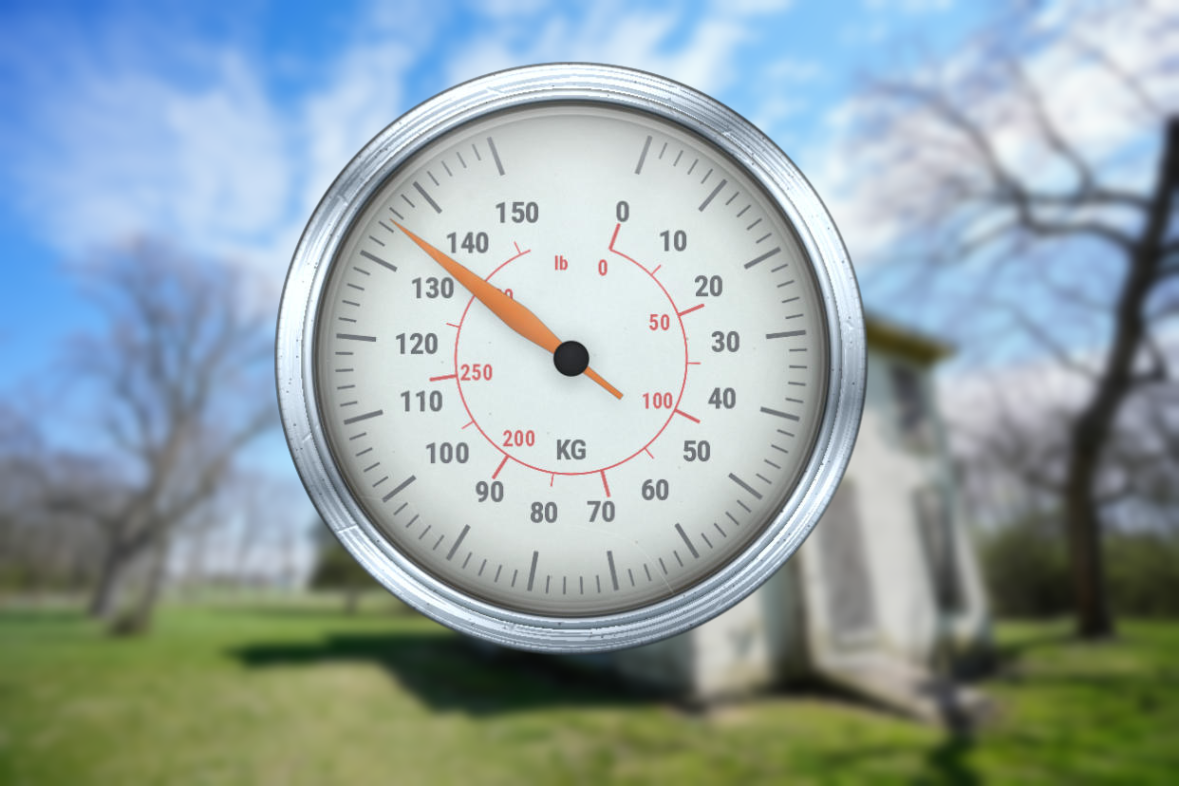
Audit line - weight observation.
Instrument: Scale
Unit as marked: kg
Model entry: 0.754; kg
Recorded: 135; kg
